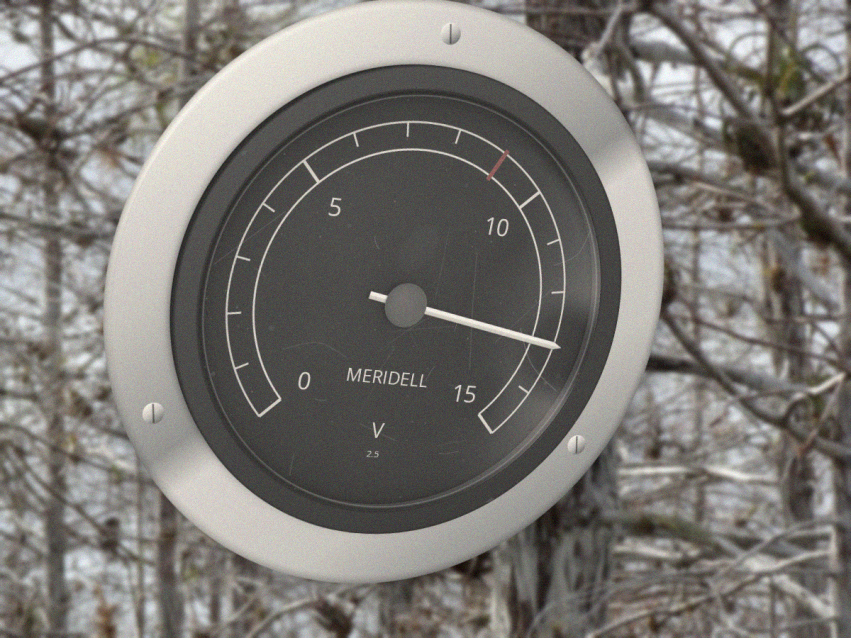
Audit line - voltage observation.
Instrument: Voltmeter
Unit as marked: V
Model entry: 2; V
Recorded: 13; V
